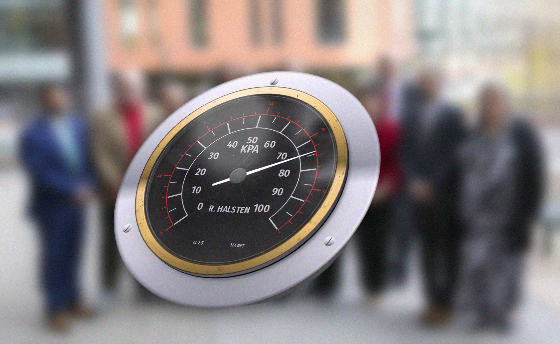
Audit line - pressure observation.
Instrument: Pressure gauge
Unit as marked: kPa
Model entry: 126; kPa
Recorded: 75; kPa
